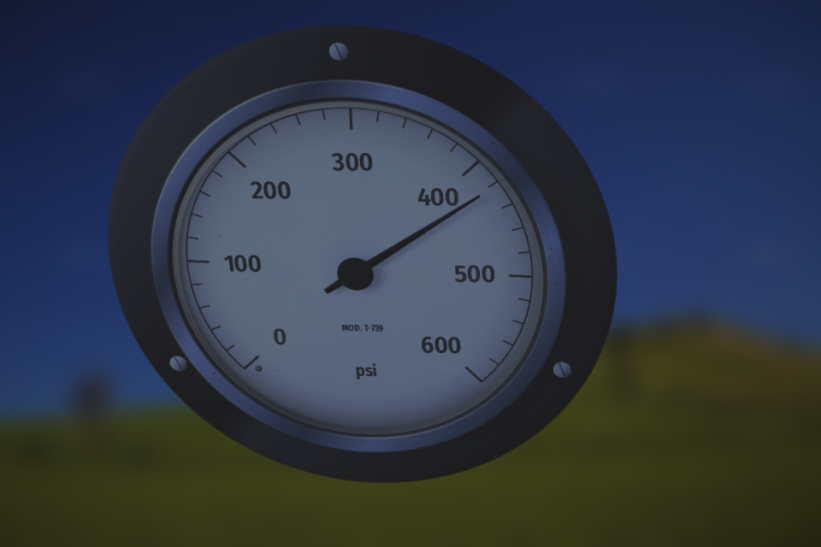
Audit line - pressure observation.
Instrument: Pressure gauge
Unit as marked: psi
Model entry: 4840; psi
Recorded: 420; psi
